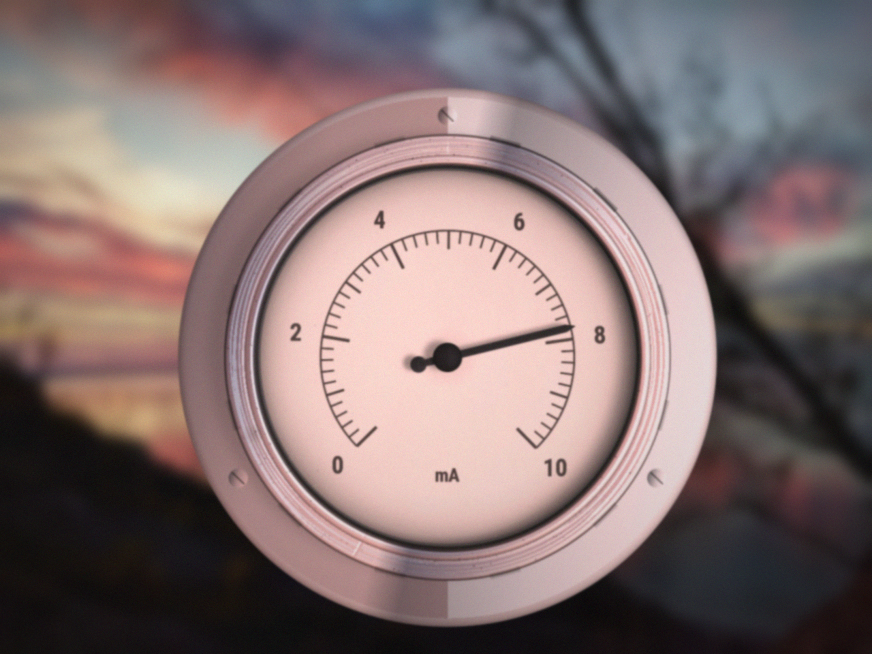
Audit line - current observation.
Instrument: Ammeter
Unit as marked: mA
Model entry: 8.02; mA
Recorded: 7.8; mA
